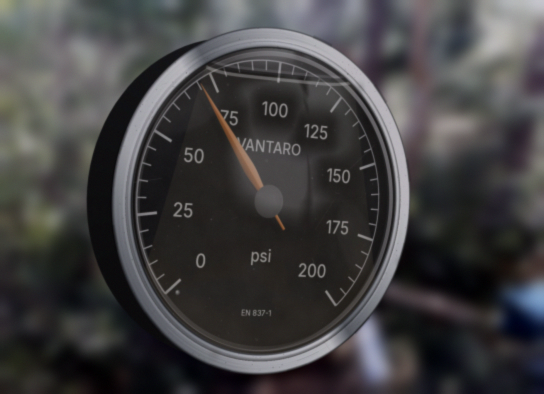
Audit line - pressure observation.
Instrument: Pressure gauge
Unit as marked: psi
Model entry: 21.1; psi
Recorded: 70; psi
